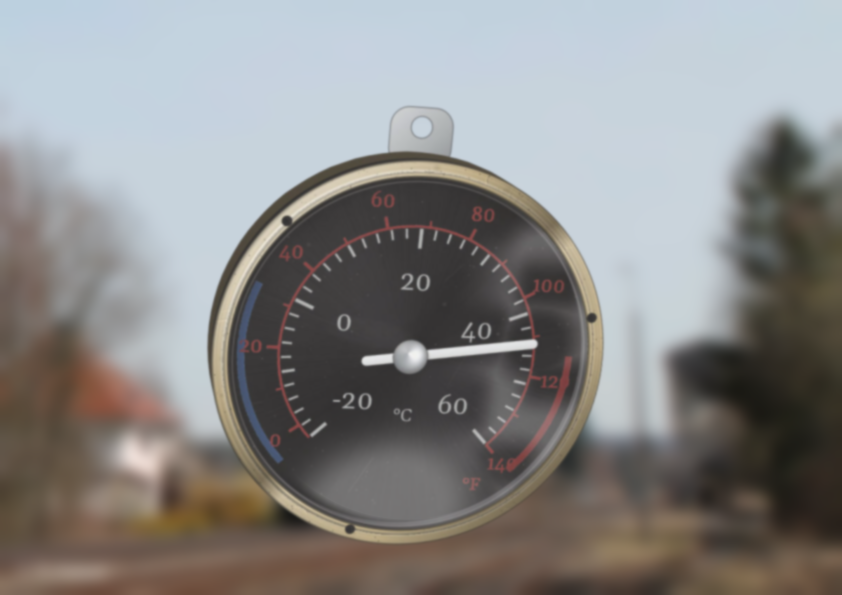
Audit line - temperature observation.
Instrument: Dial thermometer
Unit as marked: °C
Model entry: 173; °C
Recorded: 44; °C
